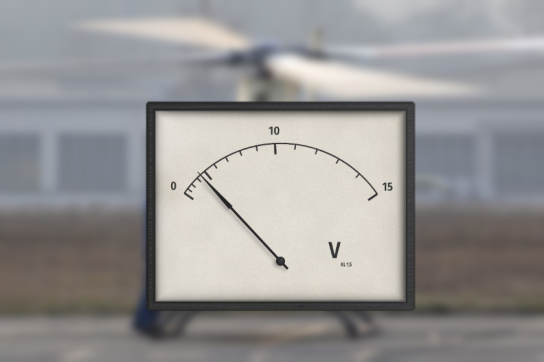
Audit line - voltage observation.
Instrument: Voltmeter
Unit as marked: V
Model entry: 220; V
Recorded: 4.5; V
